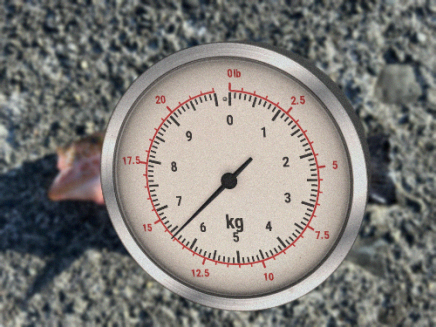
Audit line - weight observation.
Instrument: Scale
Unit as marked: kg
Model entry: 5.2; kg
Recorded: 6.4; kg
